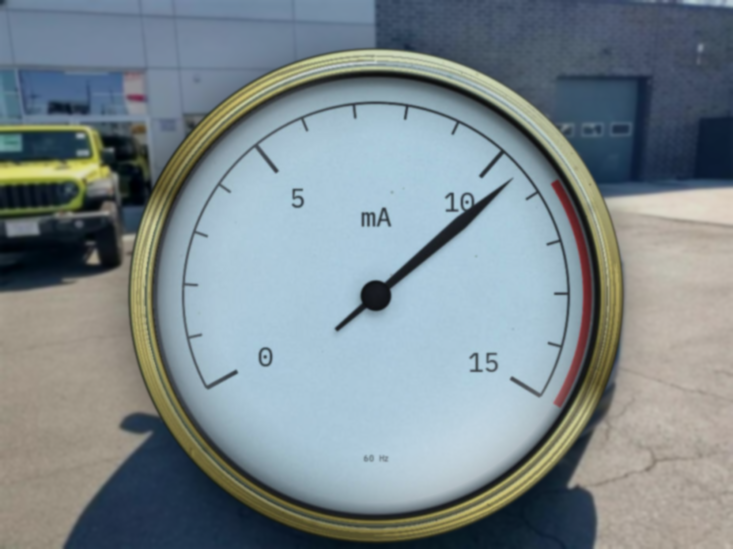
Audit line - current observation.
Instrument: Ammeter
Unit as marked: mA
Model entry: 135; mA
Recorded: 10.5; mA
